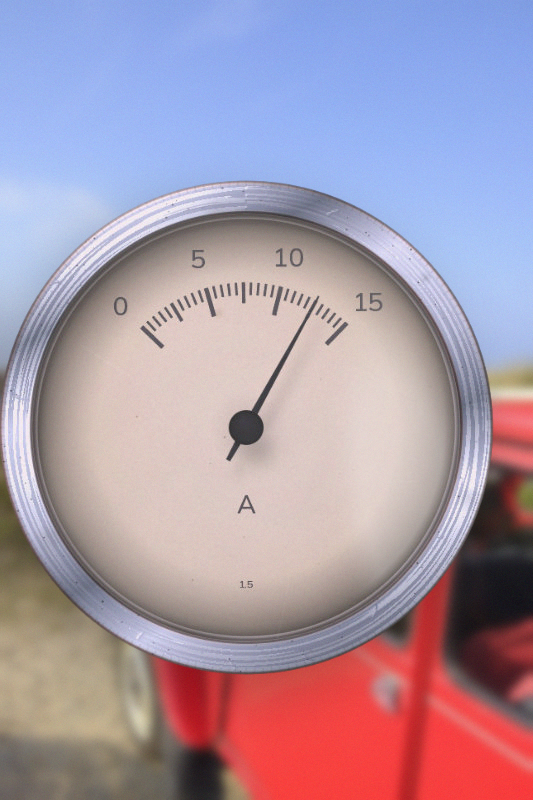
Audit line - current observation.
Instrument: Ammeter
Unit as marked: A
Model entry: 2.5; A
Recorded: 12.5; A
